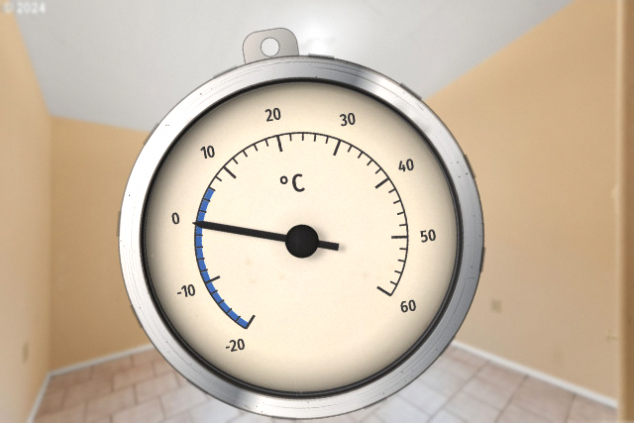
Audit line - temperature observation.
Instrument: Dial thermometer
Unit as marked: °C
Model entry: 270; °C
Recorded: 0; °C
